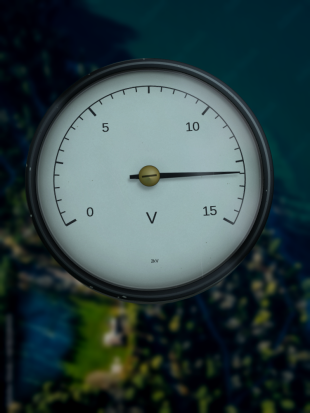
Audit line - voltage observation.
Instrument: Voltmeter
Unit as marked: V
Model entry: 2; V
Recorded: 13; V
